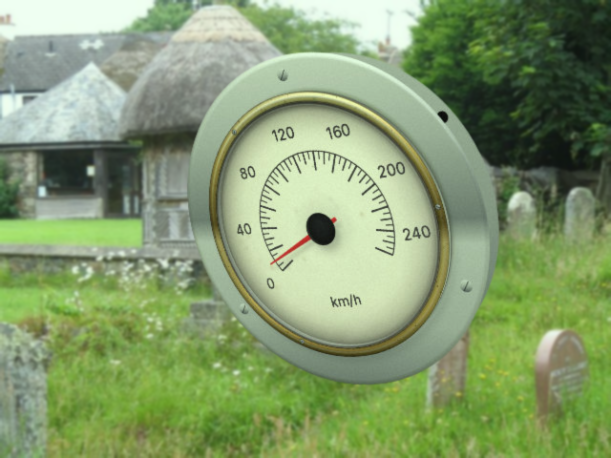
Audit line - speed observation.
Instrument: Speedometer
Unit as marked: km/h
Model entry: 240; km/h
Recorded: 10; km/h
